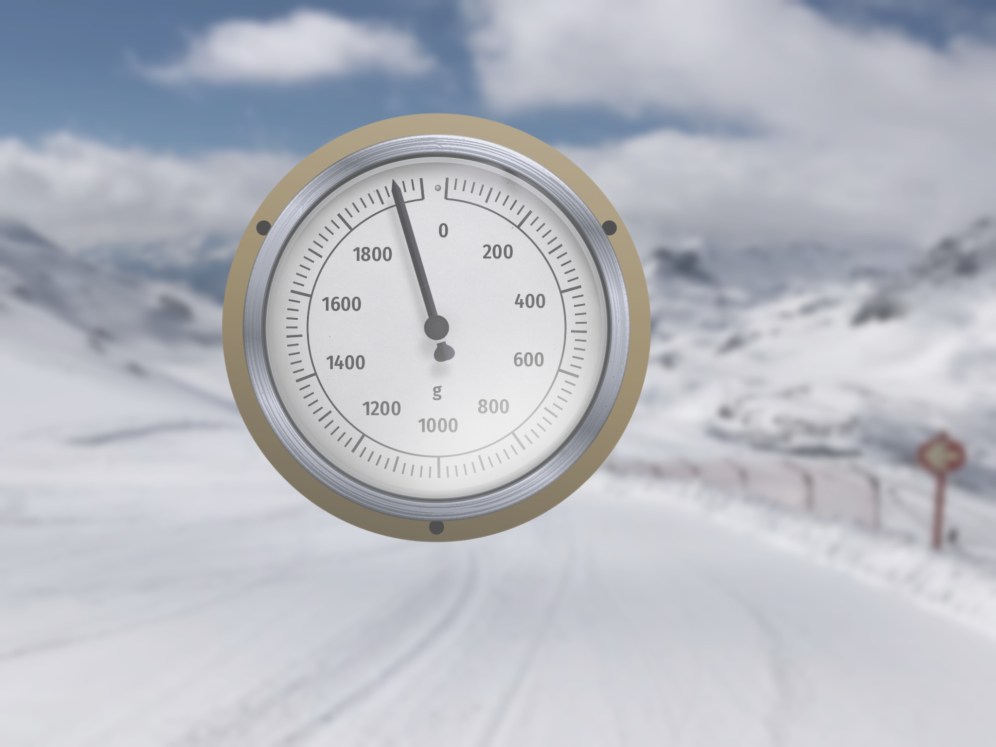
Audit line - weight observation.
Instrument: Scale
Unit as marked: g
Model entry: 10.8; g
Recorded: 1940; g
